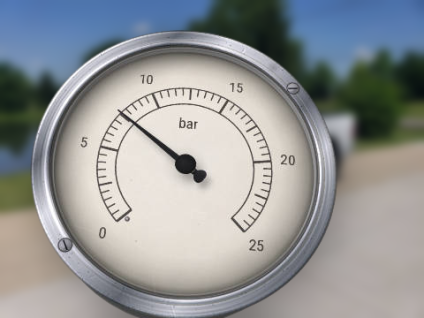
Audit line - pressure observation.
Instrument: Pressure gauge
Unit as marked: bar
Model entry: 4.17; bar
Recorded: 7.5; bar
